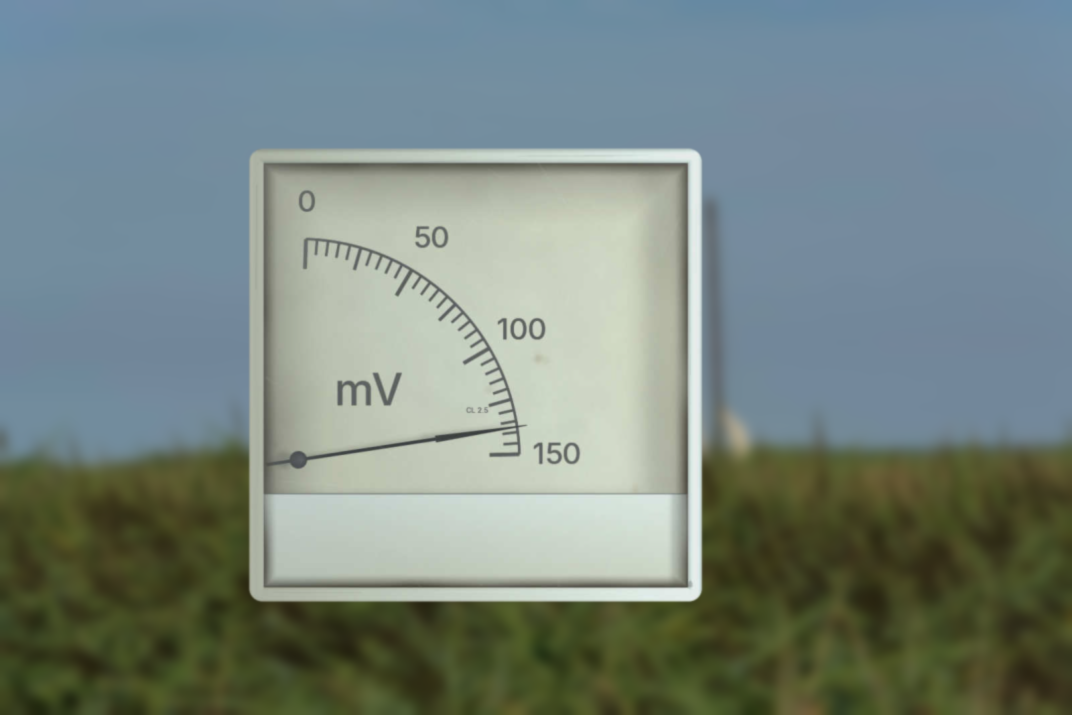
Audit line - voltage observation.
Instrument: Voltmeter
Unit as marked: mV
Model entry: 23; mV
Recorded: 137.5; mV
